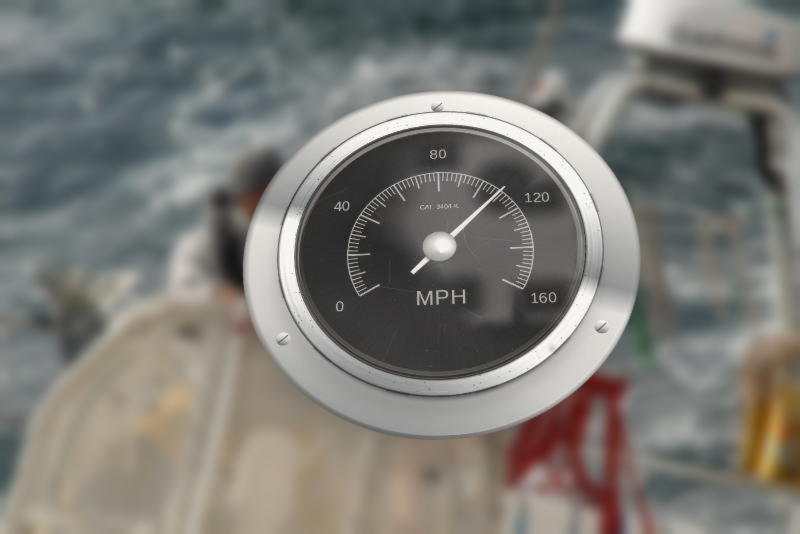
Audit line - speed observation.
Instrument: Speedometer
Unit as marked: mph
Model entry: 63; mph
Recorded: 110; mph
